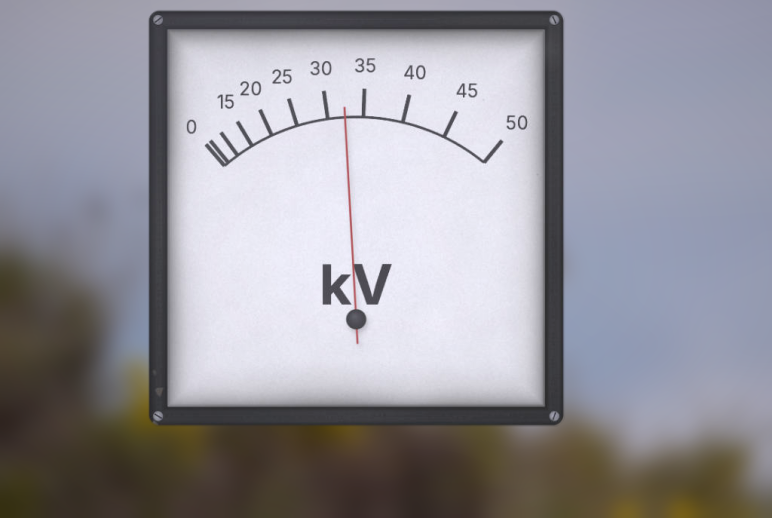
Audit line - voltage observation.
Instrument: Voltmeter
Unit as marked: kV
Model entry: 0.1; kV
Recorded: 32.5; kV
